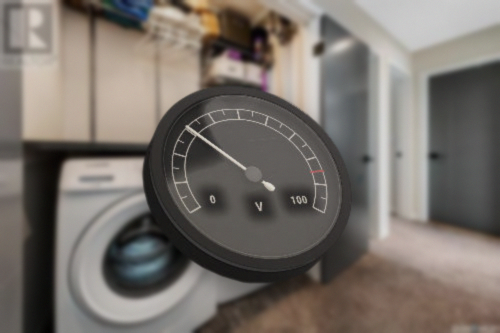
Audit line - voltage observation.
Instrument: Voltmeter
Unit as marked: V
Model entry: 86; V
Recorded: 30; V
